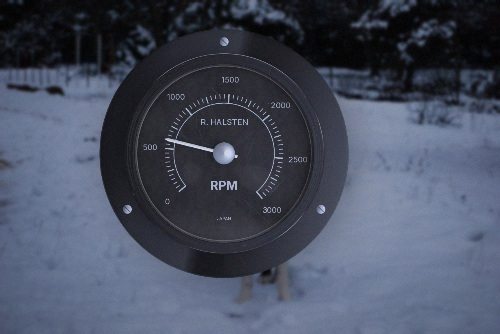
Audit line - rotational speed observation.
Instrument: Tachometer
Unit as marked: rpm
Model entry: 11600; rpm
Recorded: 600; rpm
